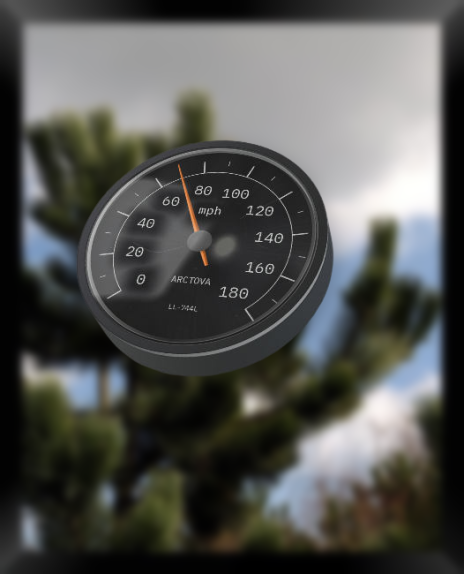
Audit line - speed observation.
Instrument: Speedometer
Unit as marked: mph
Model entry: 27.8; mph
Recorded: 70; mph
